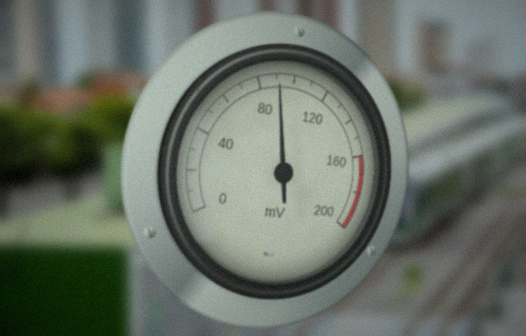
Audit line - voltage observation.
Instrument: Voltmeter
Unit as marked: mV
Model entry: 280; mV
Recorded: 90; mV
